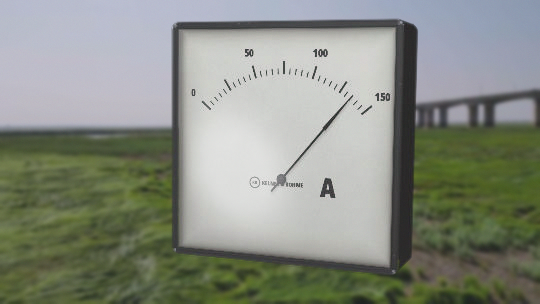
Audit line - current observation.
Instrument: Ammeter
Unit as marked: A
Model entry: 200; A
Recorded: 135; A
